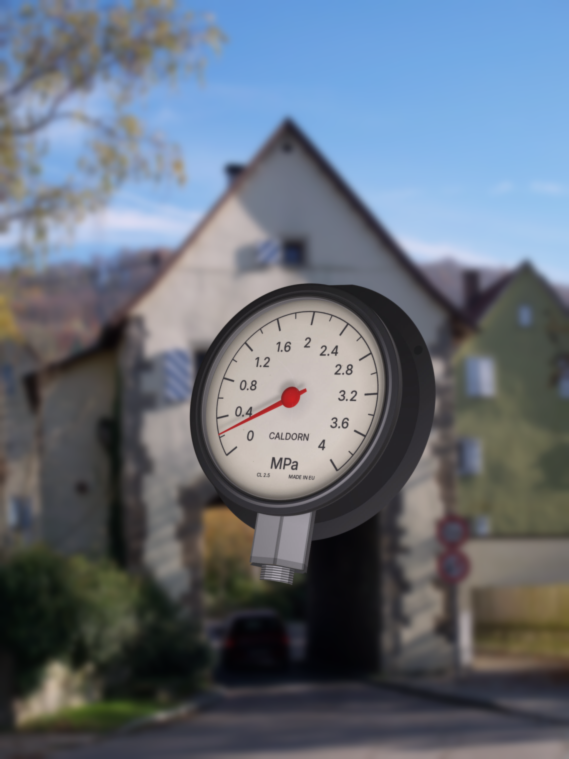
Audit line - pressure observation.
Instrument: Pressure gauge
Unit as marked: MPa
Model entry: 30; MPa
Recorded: 0.2; MPa
